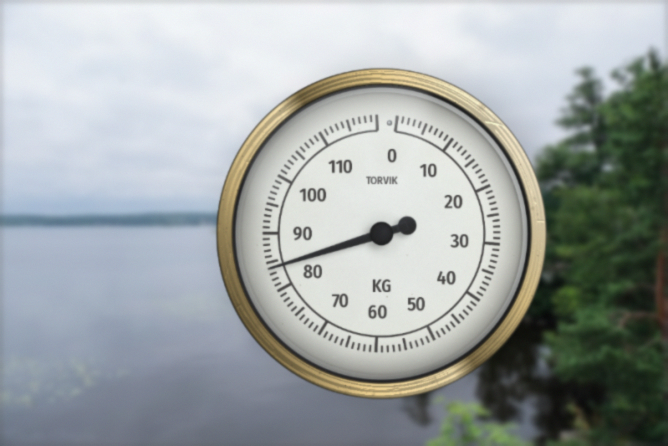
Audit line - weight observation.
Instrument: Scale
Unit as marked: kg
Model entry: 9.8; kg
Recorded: 84; kg
